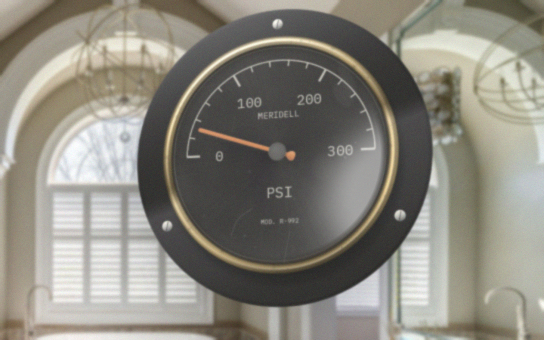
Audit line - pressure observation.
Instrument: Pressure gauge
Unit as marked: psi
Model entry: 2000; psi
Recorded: 30; psi
